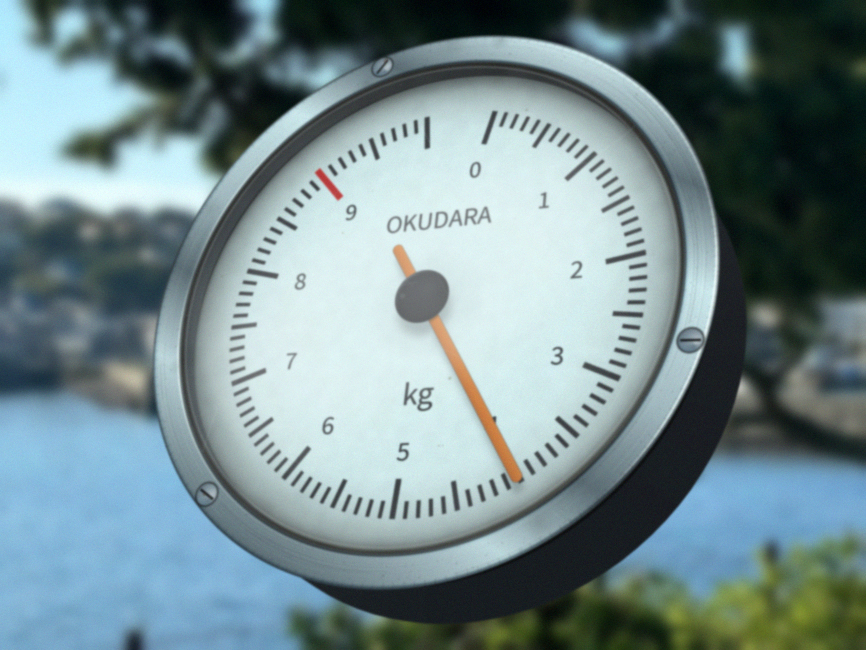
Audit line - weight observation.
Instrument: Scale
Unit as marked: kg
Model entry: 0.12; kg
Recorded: 4; kg
